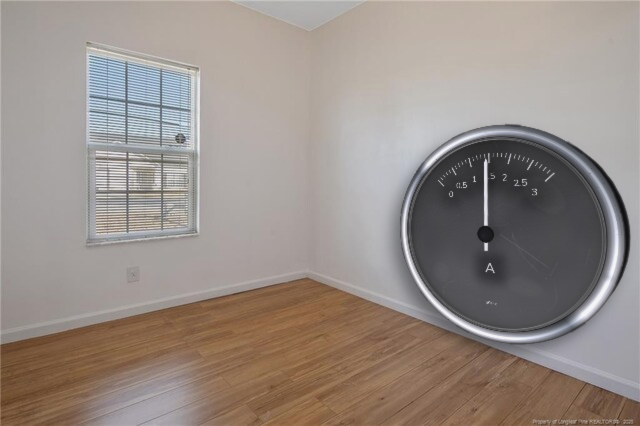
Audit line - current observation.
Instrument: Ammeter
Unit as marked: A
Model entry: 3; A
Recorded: 1.5; A
